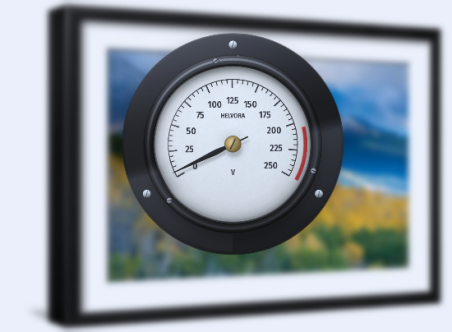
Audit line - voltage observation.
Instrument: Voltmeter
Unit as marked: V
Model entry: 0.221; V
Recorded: 5; V
